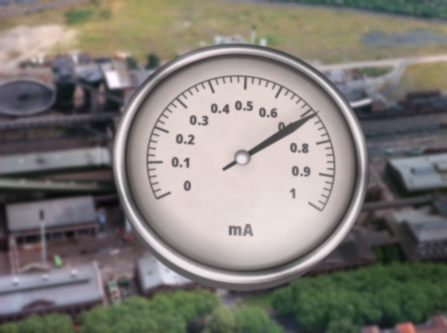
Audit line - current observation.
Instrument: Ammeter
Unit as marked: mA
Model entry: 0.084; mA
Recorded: 0.72; mA
